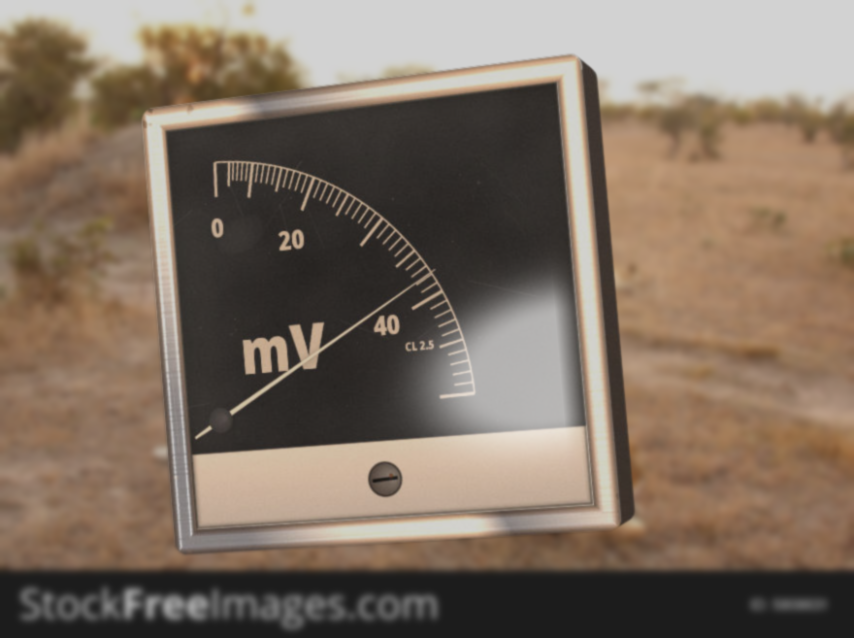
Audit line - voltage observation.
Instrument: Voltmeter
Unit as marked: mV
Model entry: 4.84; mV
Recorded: 38; mV
